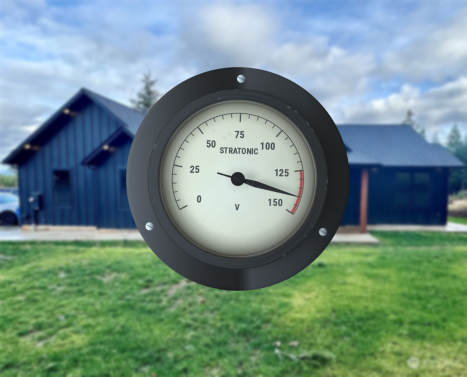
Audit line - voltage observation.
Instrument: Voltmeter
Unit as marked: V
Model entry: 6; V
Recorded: 140; V
